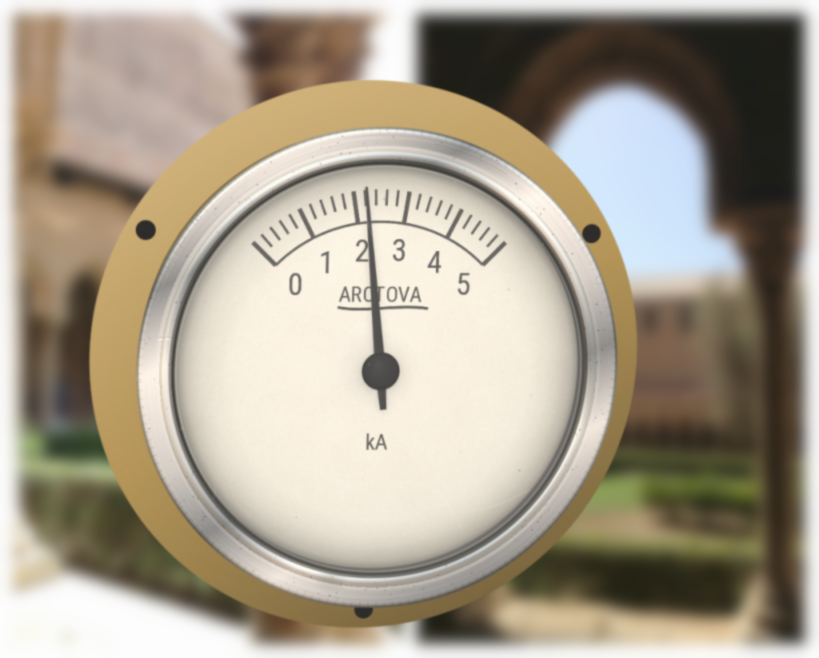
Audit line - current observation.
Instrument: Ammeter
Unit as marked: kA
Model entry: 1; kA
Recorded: 2.2; kA
